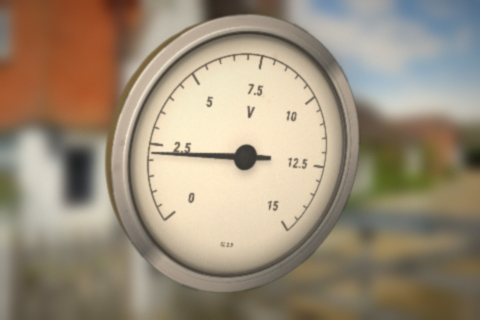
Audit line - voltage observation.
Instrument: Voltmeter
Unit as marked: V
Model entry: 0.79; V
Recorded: 2.25; V
